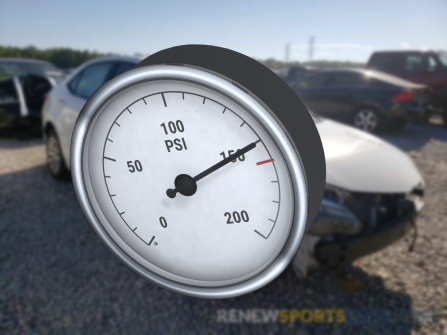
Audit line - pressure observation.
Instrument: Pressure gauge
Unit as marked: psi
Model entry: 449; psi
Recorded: 150; psi
